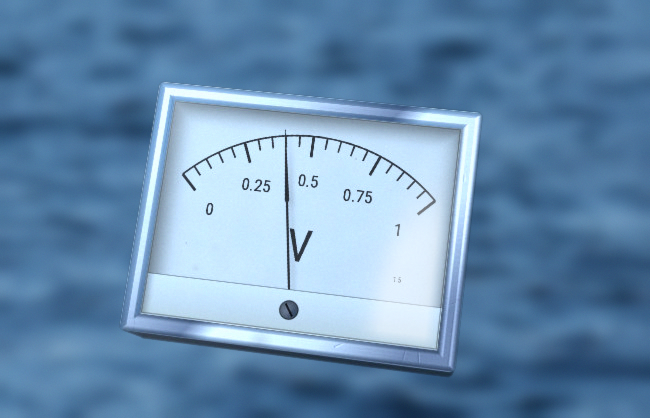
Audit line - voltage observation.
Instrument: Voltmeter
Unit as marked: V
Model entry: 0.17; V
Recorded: 0.4; V
